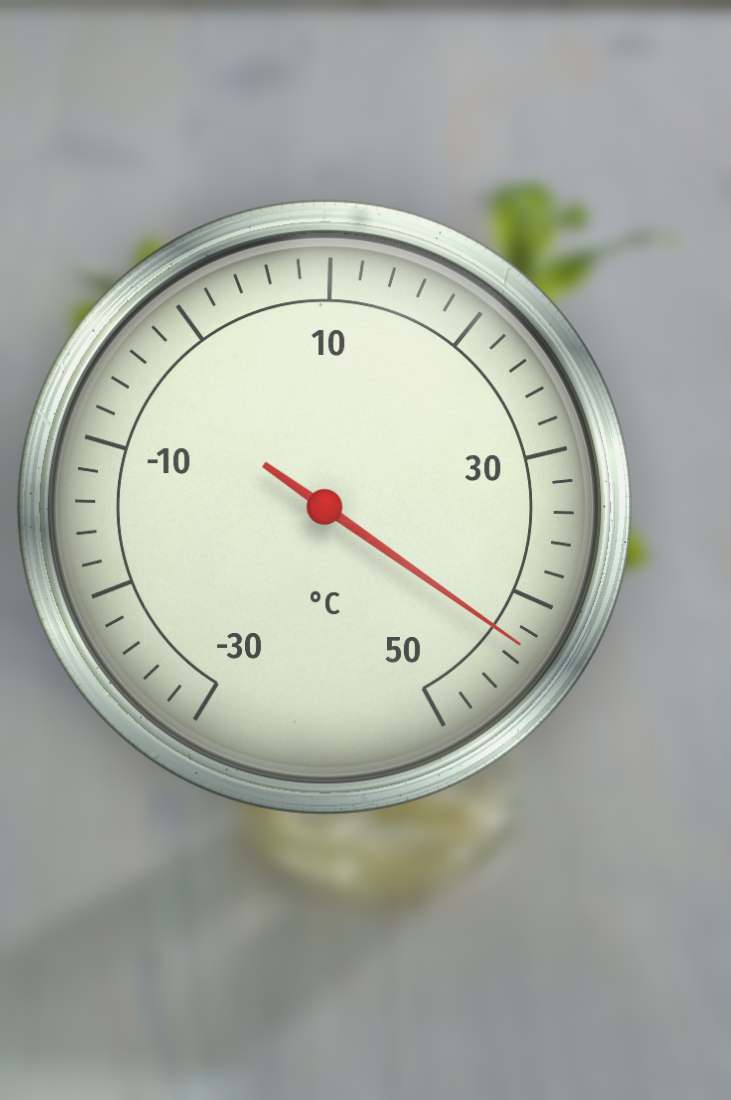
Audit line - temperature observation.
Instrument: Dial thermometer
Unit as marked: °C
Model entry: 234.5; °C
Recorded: 43; °C
